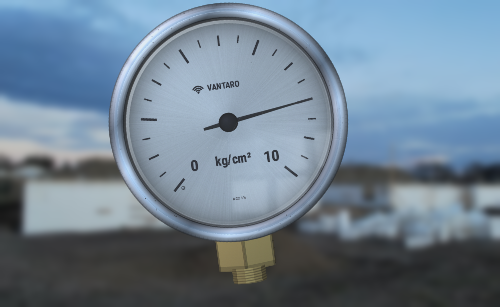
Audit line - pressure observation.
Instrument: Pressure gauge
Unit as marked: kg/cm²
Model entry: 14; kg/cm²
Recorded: 8; kg/cm²
